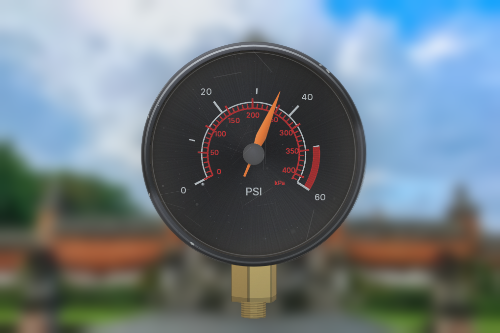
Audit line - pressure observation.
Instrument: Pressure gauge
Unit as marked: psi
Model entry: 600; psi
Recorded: 35; psi
